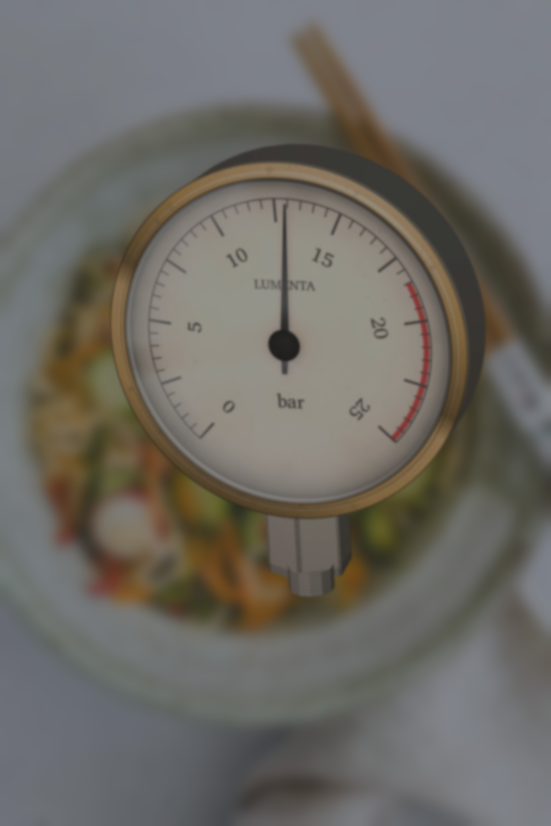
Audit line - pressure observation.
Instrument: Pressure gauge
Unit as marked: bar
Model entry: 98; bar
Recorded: 13; bar
